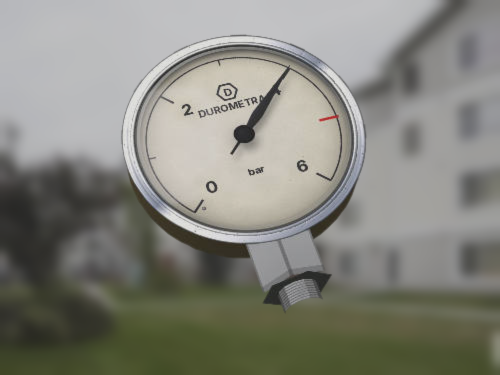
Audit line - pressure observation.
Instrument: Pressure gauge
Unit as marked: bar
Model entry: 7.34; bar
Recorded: 4; bar
